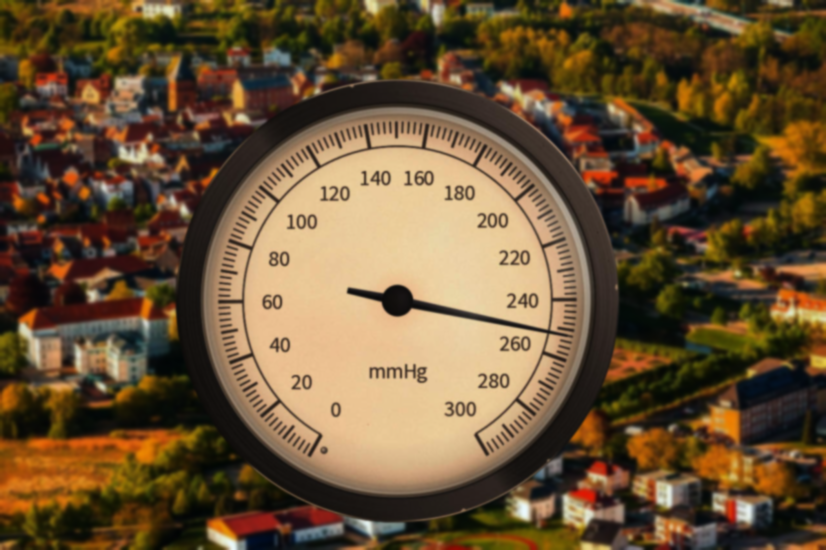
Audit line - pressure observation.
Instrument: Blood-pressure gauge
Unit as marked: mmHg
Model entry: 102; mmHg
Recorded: 252; mmHg
